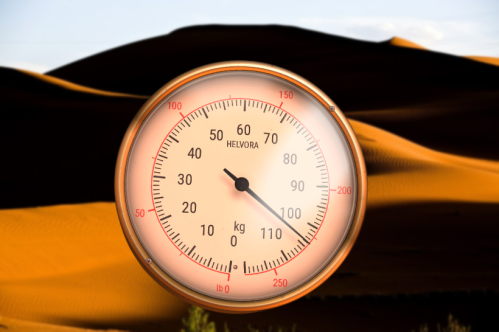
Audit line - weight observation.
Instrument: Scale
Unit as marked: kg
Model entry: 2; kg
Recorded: 104; kg
